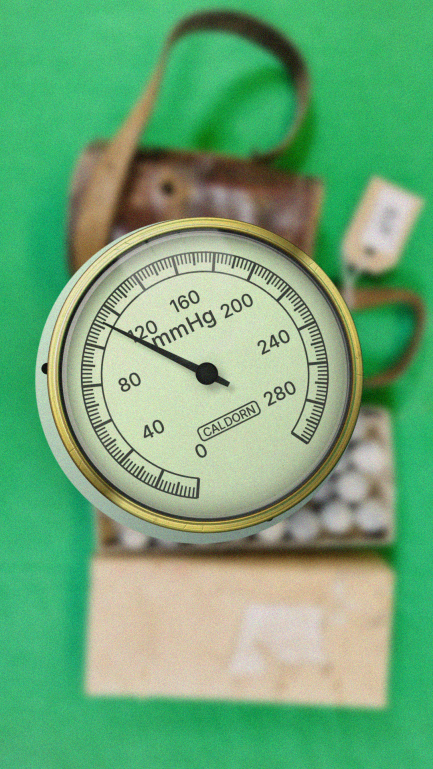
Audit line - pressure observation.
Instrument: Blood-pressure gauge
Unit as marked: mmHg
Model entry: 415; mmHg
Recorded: 112; mmHg
